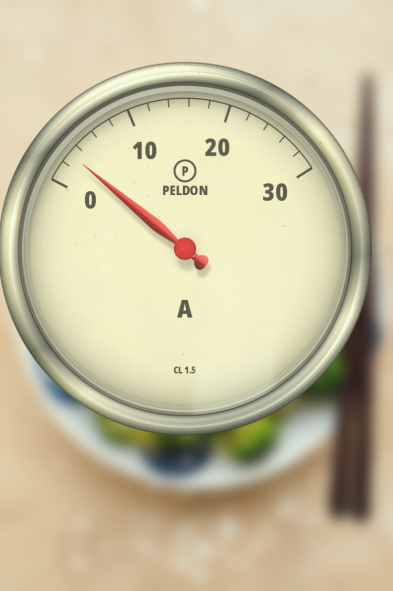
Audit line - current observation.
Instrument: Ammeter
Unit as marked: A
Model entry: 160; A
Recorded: 3; A
